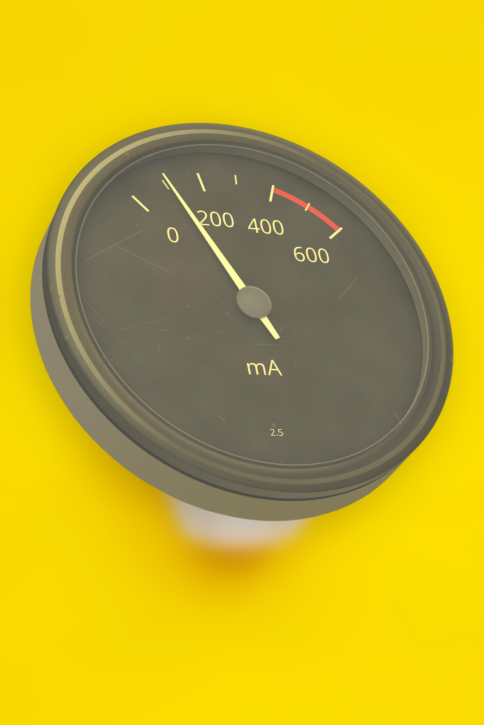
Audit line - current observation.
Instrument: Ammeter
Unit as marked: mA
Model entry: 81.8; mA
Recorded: 100; mA
